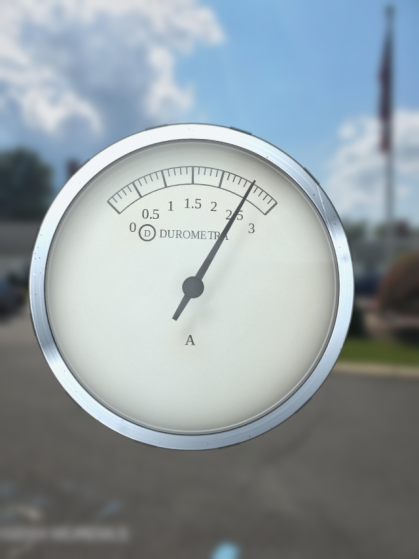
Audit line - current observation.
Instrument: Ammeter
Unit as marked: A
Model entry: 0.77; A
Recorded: 2.5; A
